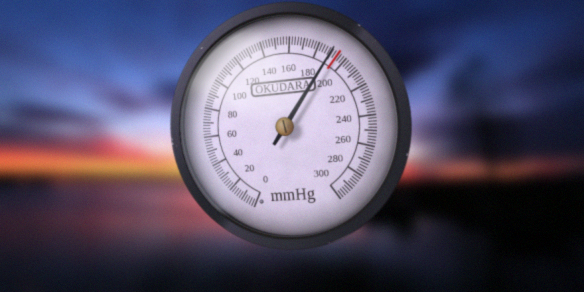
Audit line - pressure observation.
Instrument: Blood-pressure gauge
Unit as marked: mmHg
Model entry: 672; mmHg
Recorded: 190; mmHg
